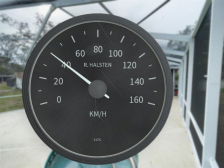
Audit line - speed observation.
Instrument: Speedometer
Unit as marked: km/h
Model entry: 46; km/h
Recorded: 40; km/h
